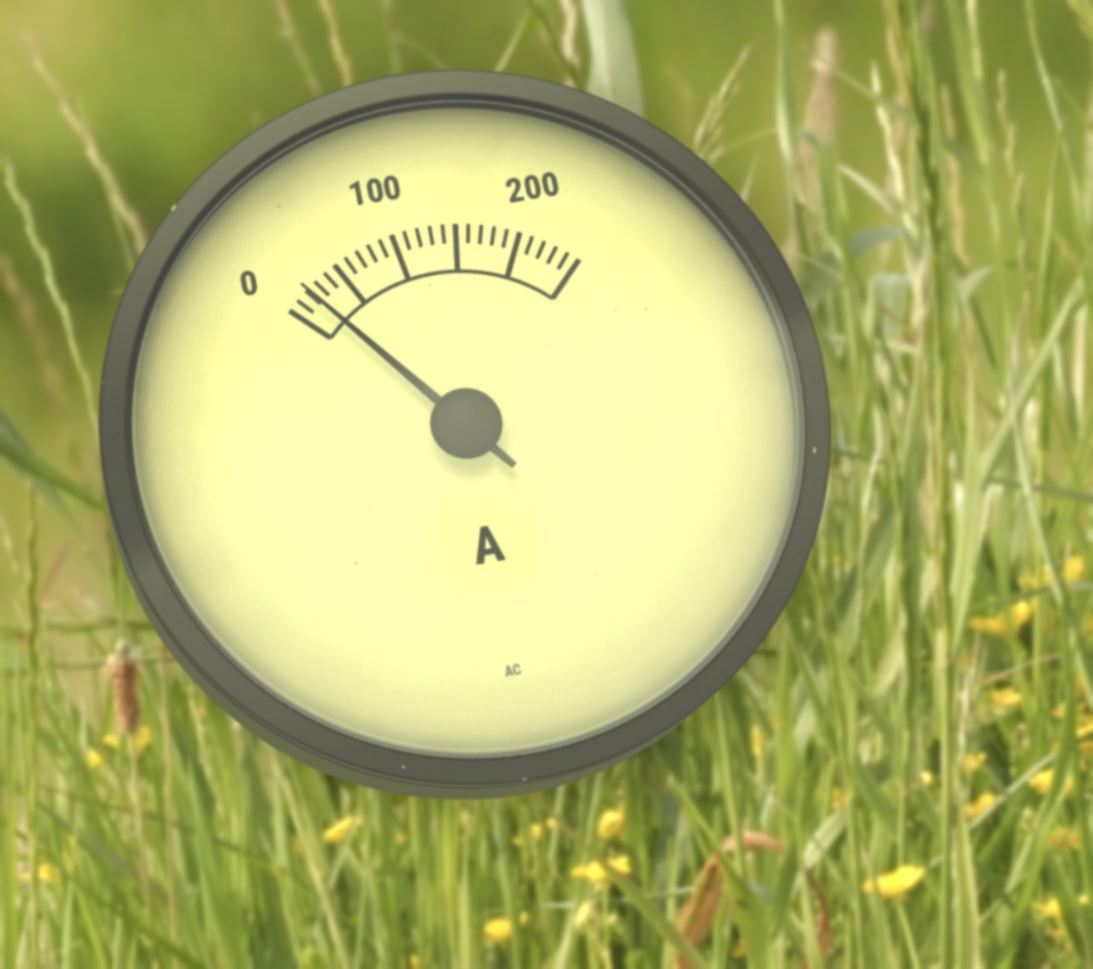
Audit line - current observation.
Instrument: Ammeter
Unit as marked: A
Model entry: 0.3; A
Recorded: 20; A
